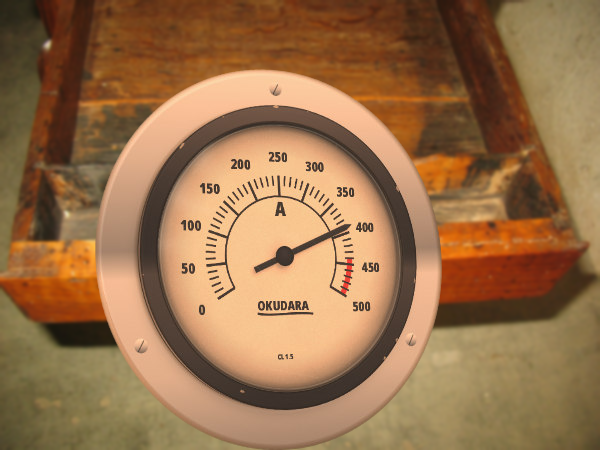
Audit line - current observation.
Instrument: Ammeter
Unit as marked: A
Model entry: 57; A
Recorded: 390; A
